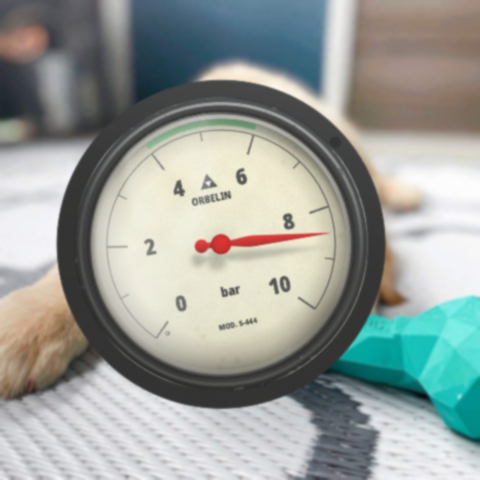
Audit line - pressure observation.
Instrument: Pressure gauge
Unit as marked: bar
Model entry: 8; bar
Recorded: 8.5; bar
